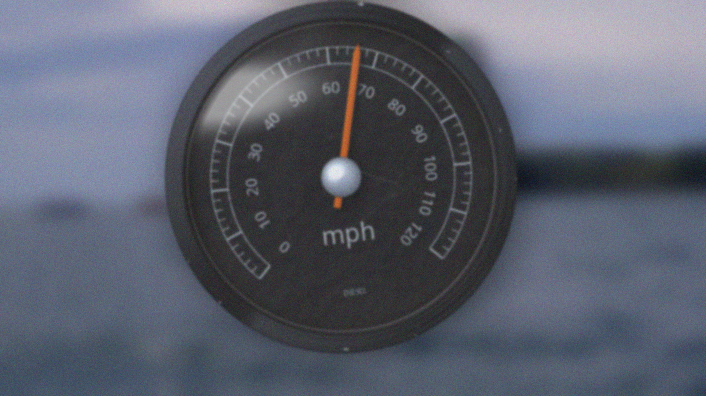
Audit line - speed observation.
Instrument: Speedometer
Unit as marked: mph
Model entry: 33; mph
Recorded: 66; mph
